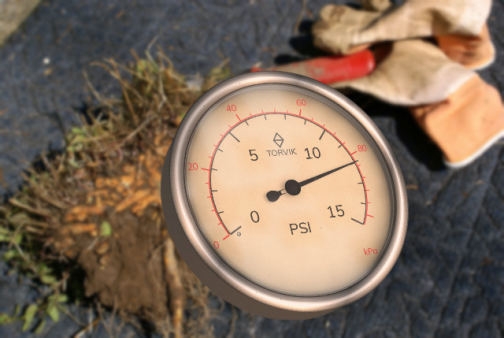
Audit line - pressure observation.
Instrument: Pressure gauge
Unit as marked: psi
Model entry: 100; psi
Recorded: 12; psi
